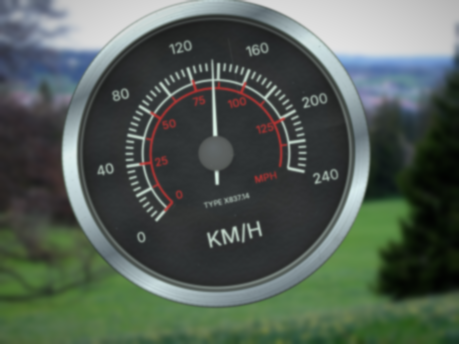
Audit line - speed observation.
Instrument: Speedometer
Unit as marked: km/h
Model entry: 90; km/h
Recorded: 136; km/h
